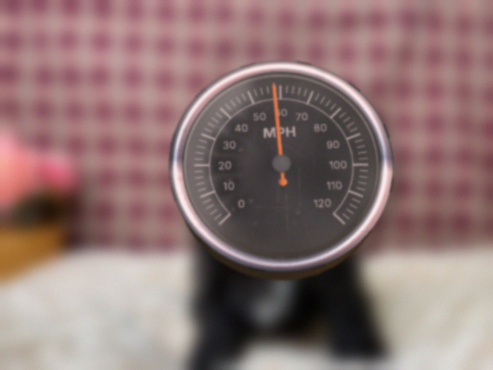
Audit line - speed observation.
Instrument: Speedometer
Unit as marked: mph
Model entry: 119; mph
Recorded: 58; mph
